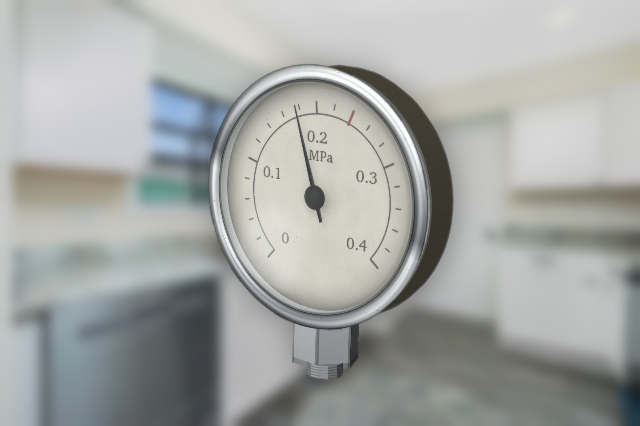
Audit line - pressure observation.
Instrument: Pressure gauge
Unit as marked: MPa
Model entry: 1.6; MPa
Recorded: 0.18; MPa
